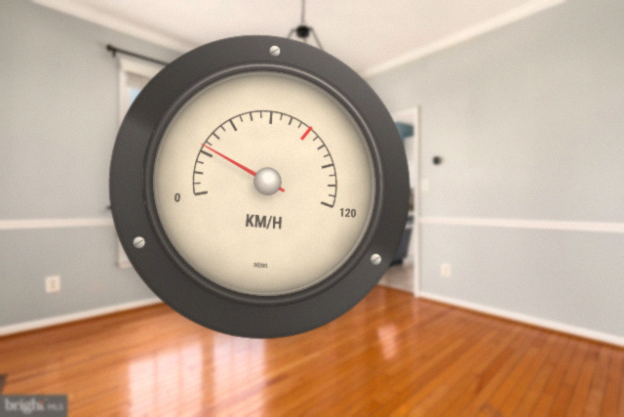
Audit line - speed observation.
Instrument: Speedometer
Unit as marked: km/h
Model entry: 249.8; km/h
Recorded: 22.5; km/h
